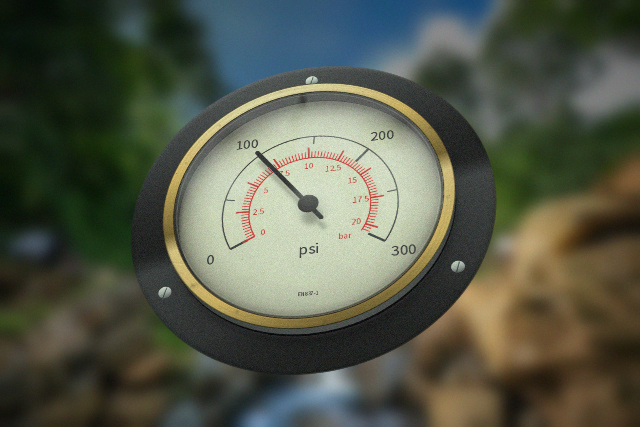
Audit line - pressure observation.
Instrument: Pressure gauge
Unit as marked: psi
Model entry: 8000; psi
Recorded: 100; psi
